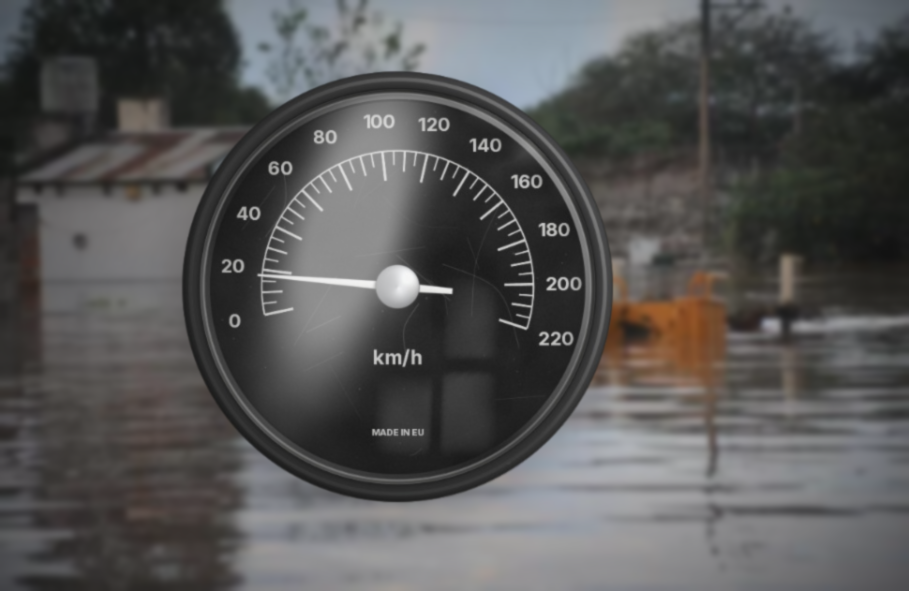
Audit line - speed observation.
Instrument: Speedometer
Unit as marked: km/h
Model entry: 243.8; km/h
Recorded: 17.5; km/h
